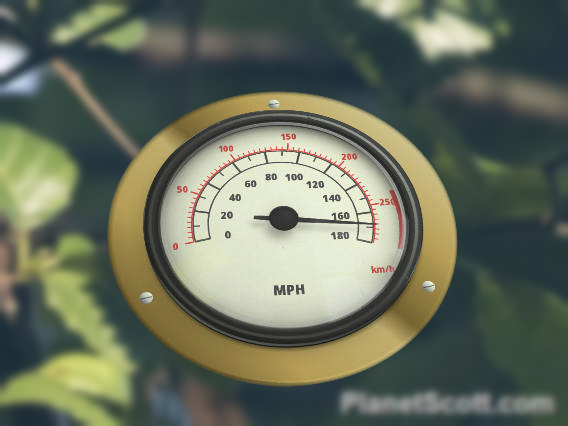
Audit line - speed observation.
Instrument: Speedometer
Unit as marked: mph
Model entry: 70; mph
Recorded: 170; mph
